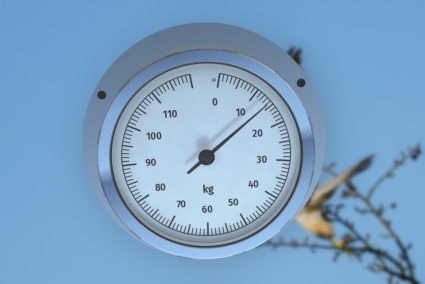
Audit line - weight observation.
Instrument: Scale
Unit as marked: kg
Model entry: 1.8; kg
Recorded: 14; kg
